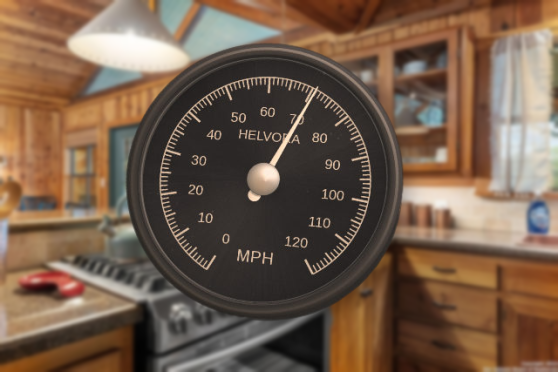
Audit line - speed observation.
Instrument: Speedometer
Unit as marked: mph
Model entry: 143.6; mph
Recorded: 71; mph
